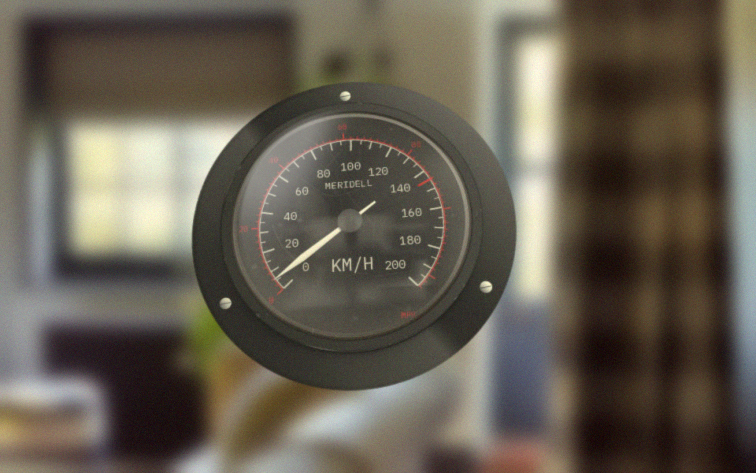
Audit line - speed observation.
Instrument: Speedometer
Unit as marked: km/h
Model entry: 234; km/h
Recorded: 5; km/h
